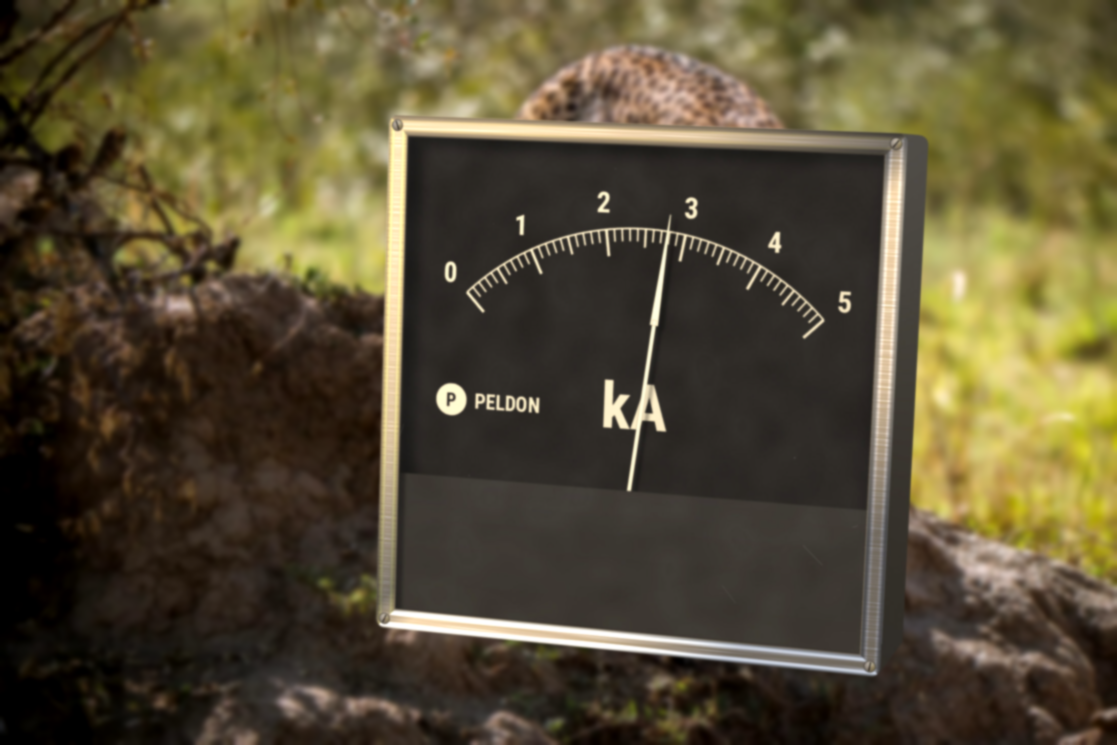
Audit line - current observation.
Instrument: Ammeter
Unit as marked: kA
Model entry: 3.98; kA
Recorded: 2.8; kA
